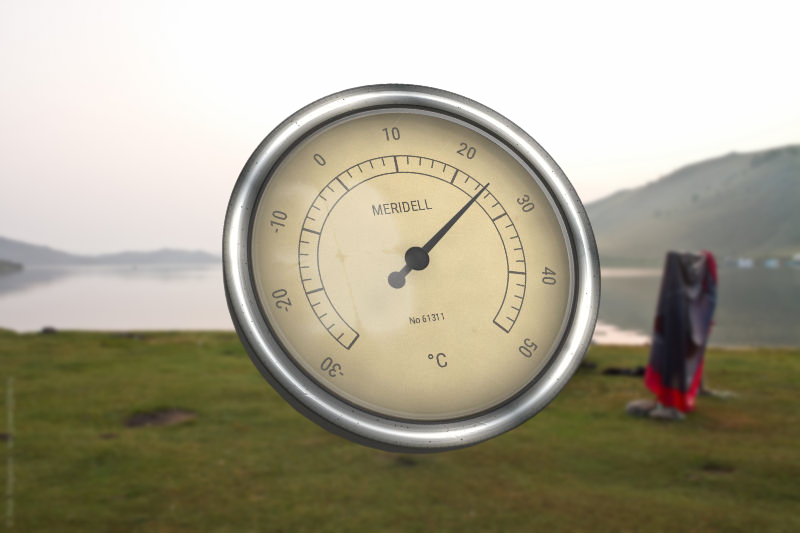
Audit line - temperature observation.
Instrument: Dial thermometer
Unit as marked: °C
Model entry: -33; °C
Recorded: 25; °C
